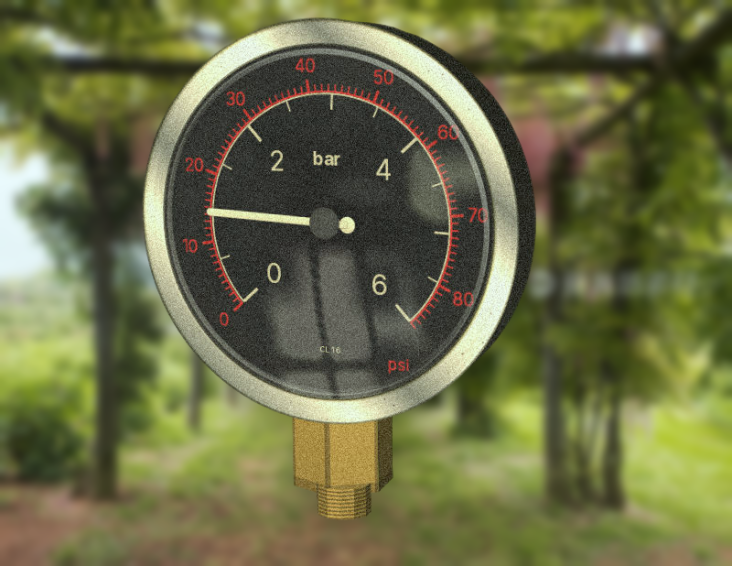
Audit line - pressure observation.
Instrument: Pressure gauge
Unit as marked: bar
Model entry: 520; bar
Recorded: 1; bar
